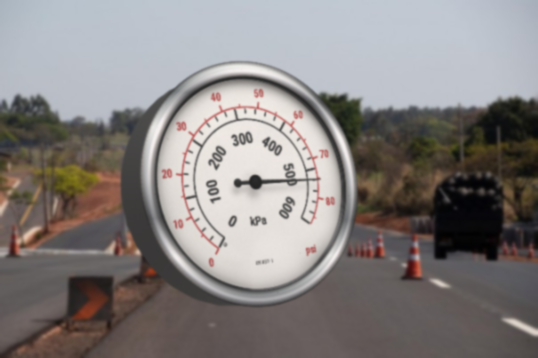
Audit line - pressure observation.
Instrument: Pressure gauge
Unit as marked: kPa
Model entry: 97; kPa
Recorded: 520; kPa
